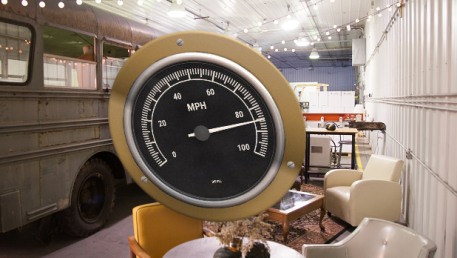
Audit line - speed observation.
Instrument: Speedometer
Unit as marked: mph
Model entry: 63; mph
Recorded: 85; mph
